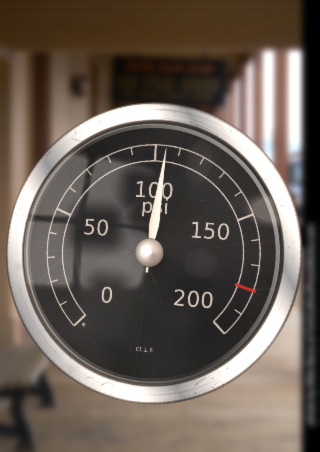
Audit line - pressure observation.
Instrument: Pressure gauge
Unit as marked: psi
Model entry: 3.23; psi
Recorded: 105; psi
